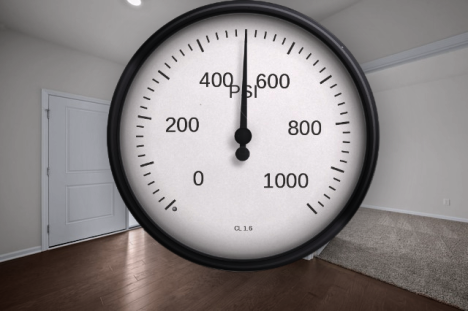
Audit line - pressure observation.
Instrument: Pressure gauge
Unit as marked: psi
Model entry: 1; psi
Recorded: 500; psi
